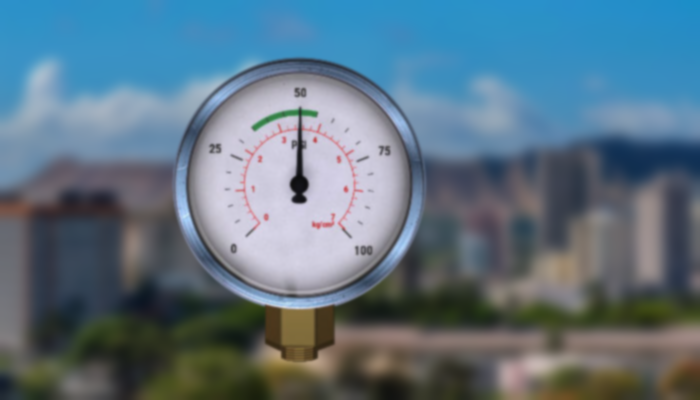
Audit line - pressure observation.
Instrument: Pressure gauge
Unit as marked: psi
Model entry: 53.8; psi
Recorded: 50; psi
